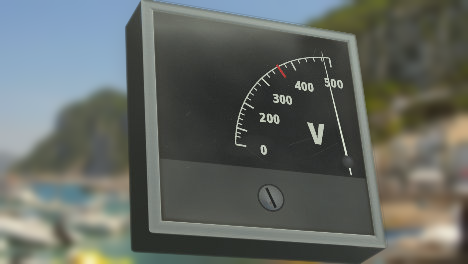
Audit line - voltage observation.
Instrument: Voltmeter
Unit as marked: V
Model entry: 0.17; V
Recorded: 480; V
